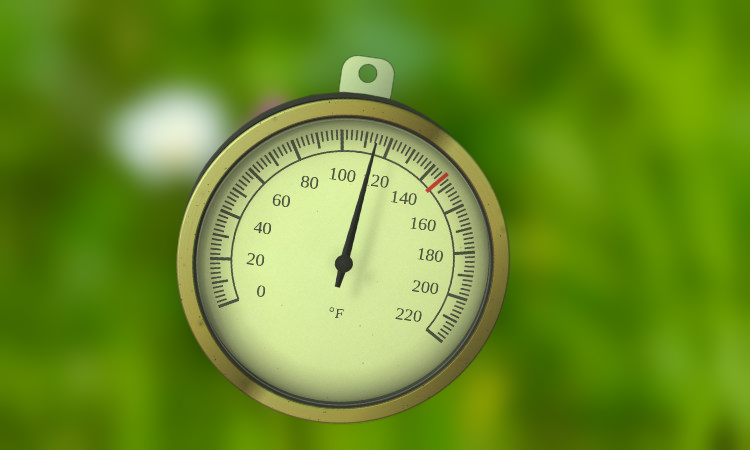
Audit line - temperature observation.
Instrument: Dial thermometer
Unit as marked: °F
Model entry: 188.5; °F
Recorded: 114; °F
